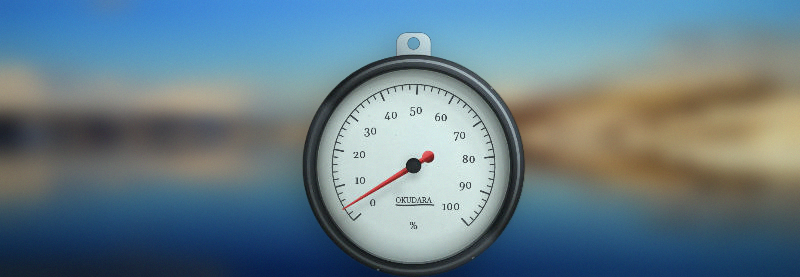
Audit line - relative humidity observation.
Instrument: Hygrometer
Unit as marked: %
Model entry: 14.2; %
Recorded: 4; %
